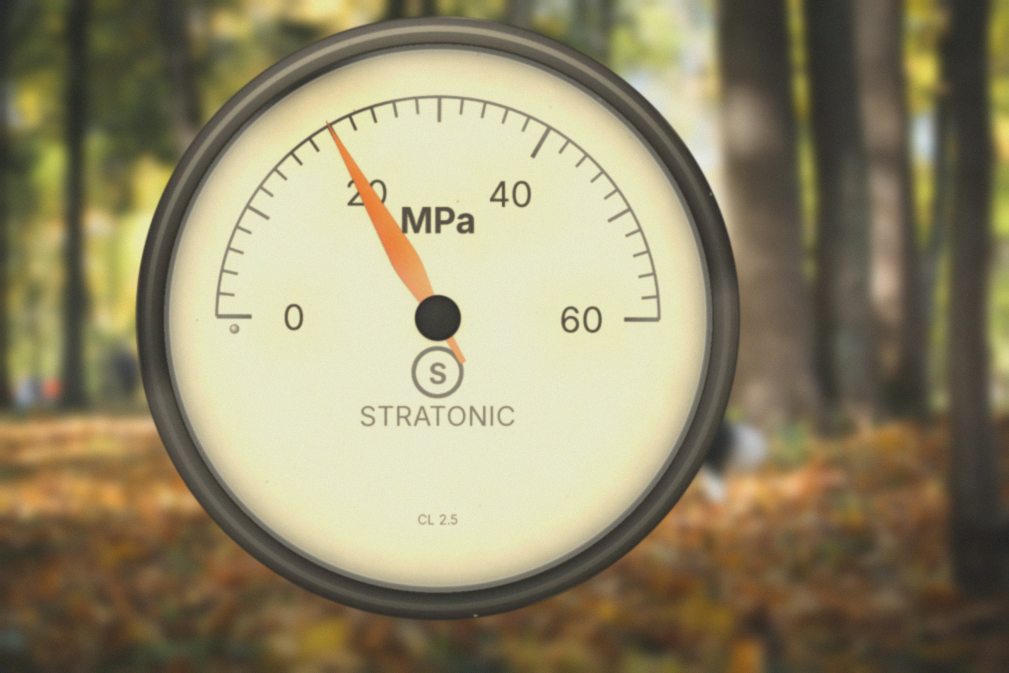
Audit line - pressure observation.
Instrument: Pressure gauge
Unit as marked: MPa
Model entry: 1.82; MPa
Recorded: 20; MPa
